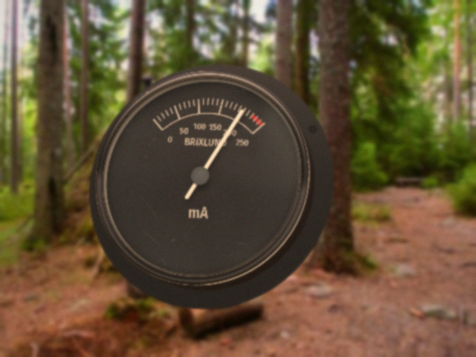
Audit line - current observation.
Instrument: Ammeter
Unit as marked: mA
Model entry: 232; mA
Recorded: 200; mA
